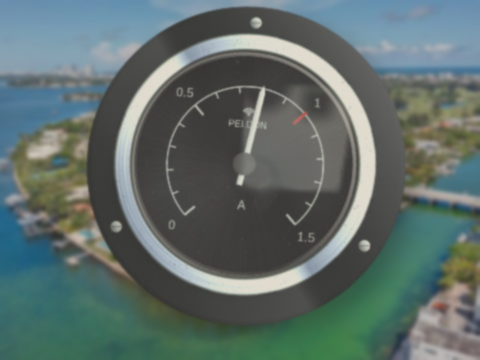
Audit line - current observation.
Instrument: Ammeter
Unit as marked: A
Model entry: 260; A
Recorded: 0.8; A
